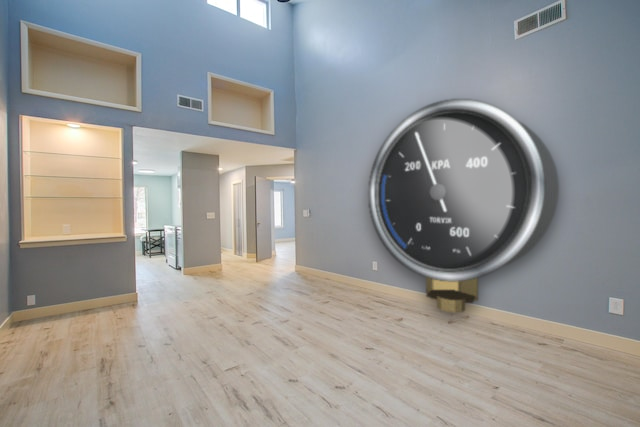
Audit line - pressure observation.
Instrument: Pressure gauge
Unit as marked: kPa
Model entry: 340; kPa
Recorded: 250; kPa
